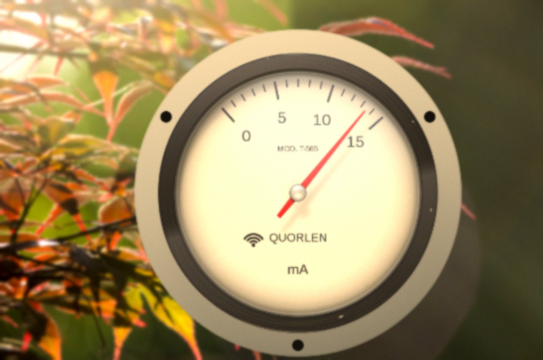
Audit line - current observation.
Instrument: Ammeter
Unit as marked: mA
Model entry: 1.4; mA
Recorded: 13.5; mA
